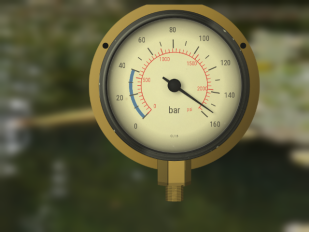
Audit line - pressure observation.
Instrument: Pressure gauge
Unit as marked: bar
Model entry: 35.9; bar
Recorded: 155; bar
